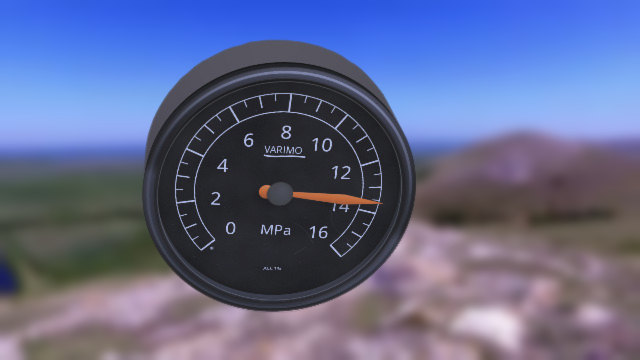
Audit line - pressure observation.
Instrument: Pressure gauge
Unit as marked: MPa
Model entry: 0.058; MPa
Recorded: 13.5; MPa
